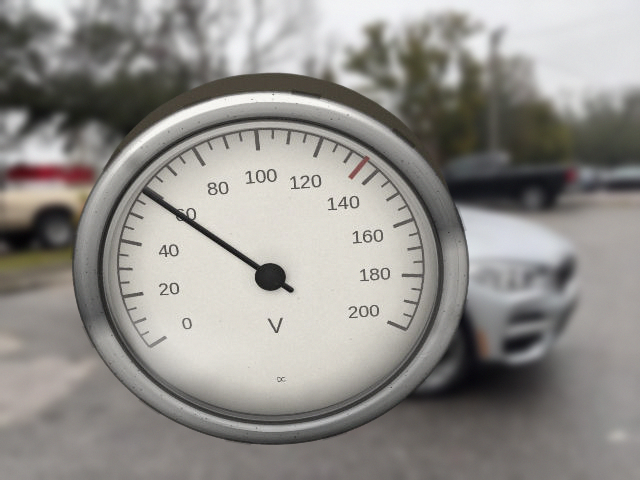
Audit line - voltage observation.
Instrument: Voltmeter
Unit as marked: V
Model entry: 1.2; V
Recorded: 60; V
